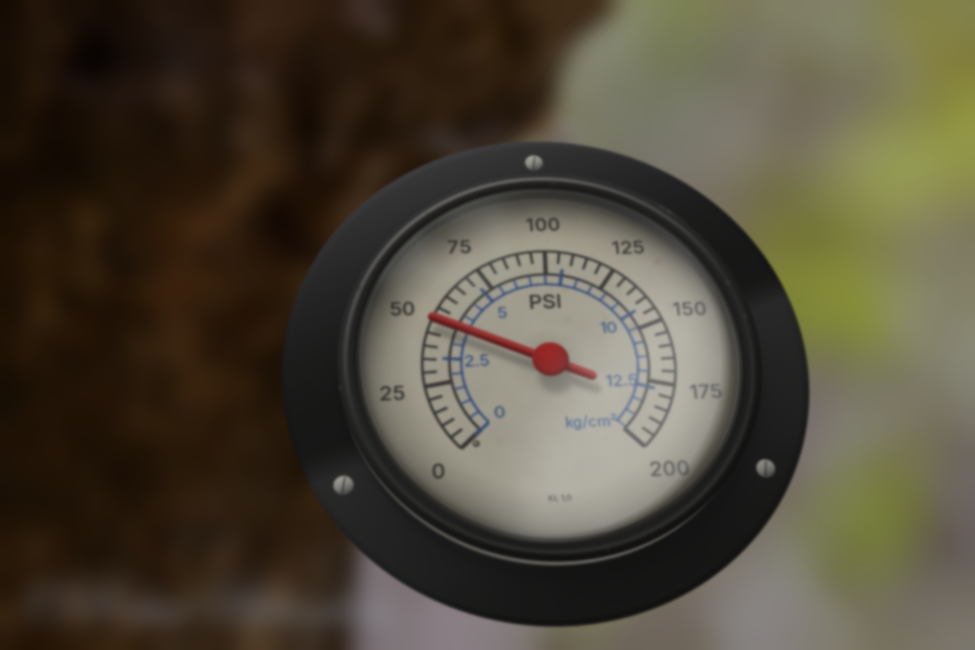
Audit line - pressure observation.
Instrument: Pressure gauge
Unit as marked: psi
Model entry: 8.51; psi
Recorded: 50; psi
